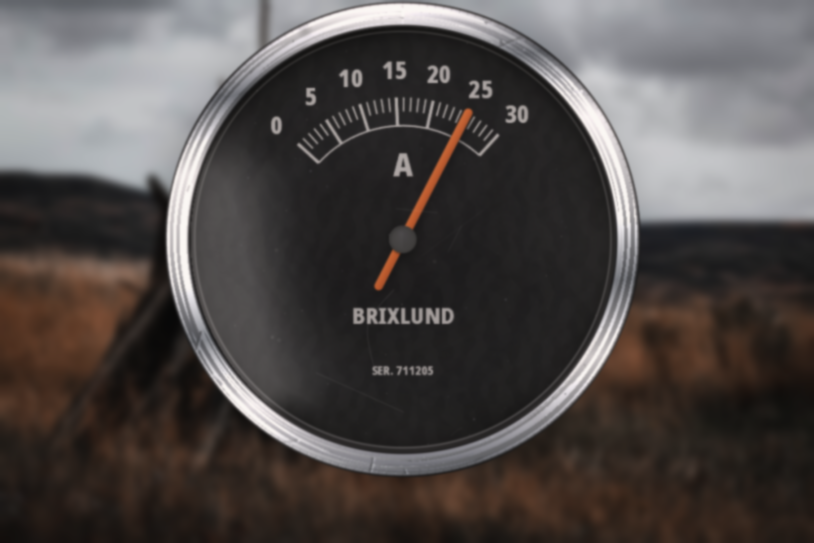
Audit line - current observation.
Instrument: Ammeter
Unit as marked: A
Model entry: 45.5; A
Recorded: 25; A
